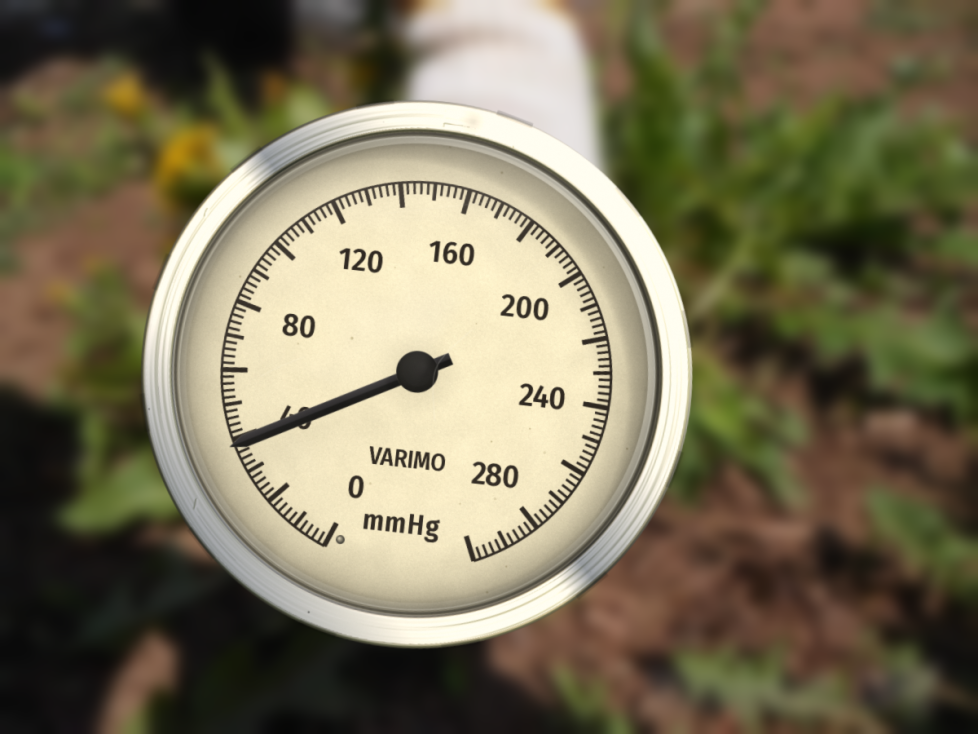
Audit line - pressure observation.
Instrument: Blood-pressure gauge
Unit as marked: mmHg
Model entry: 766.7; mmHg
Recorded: 38; mmHg
